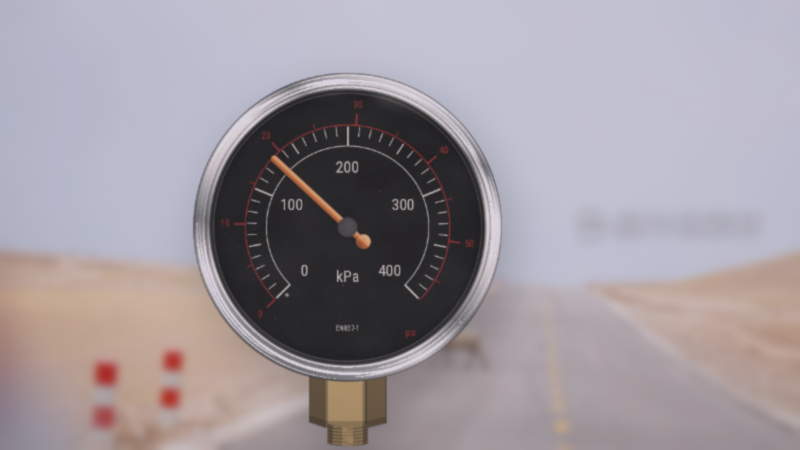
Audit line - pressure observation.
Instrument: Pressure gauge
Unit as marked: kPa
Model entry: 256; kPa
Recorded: 130; kPa
